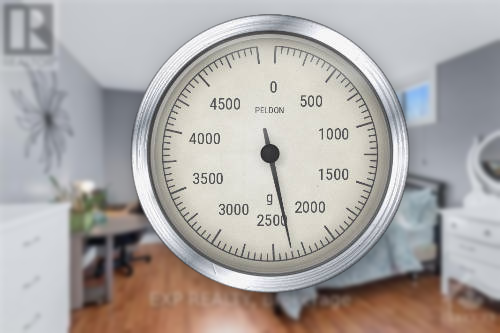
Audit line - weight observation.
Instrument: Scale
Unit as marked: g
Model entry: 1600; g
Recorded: 2350; g
